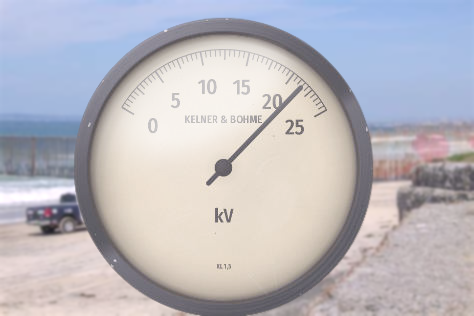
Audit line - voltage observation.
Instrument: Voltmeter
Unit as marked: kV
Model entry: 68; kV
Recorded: 21.5; kV
